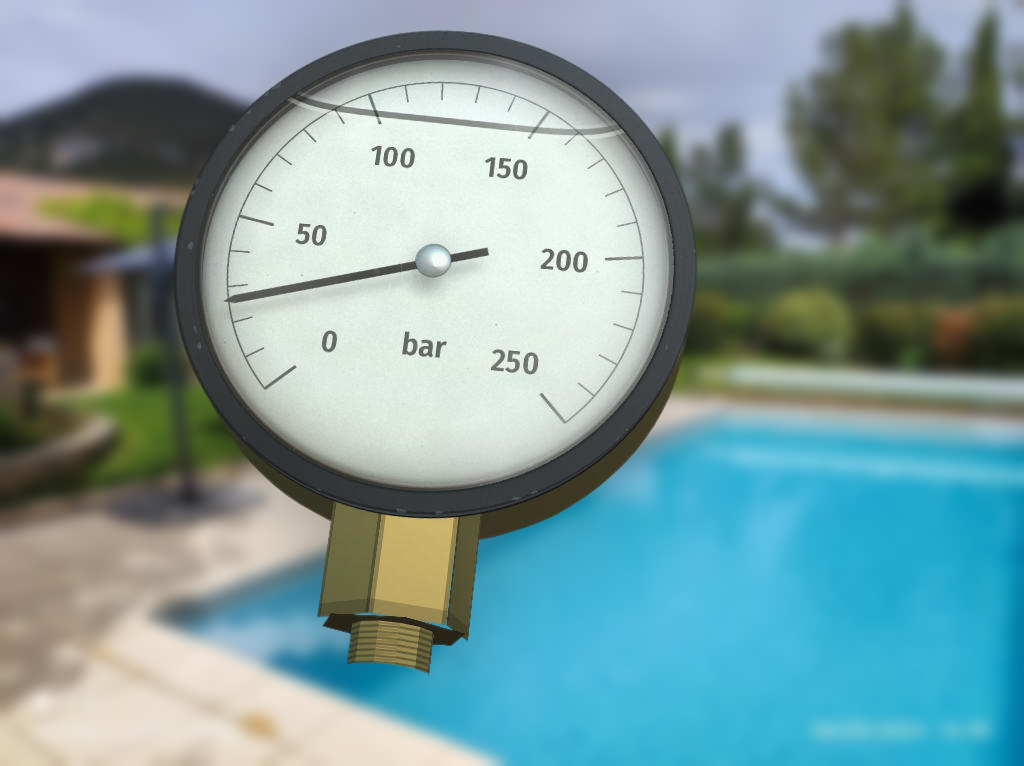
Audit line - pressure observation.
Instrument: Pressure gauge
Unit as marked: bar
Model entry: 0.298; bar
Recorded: 25; bar
